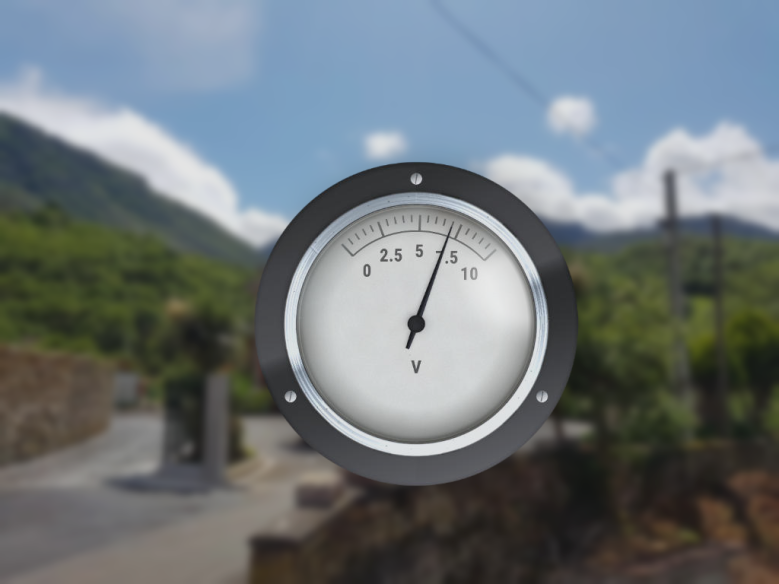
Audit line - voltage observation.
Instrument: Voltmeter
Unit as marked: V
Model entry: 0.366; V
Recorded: 7; V
